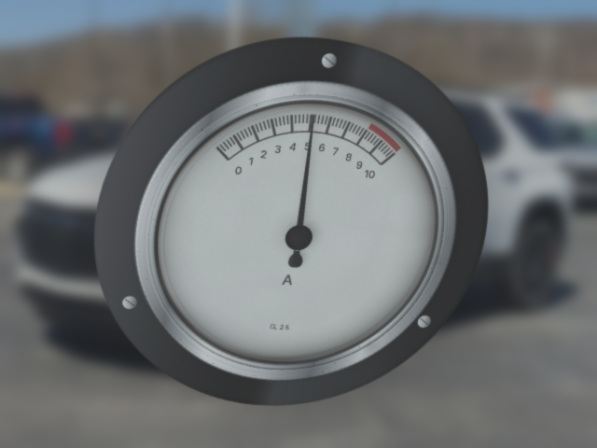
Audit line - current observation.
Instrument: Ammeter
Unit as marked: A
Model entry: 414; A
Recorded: 5; A
